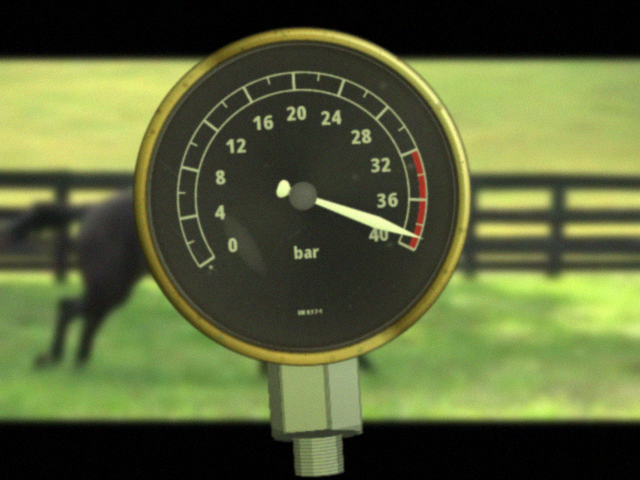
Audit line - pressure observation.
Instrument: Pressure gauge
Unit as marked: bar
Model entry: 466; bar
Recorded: 39; bar
